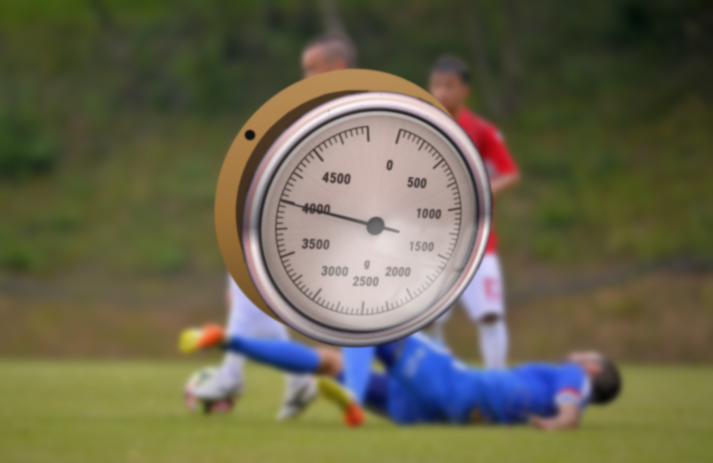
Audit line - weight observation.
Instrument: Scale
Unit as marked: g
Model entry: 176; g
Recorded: 4000; g
